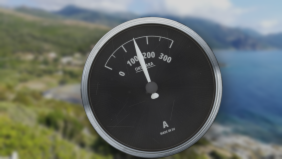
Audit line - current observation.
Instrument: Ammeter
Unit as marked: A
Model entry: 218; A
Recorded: 150; A
